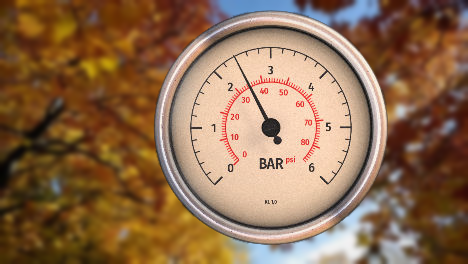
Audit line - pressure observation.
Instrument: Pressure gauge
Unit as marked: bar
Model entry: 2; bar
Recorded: 2.4; bar
